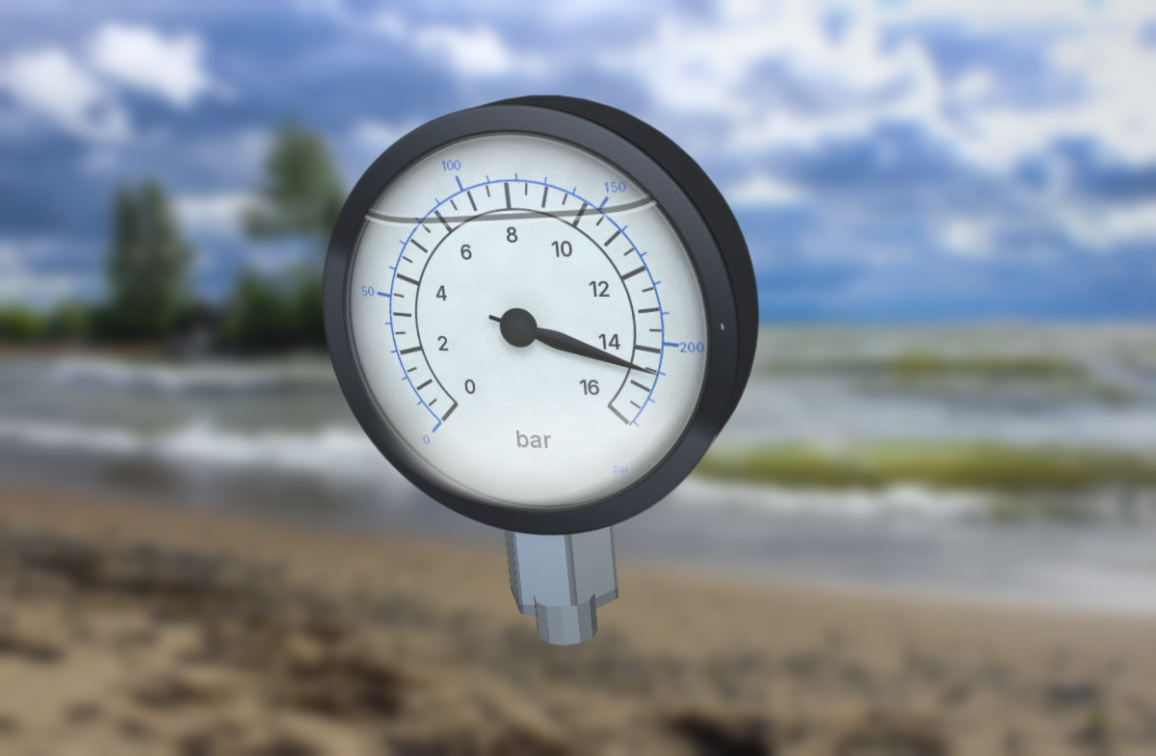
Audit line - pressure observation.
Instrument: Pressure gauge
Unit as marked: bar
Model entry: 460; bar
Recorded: 14.5; bar
